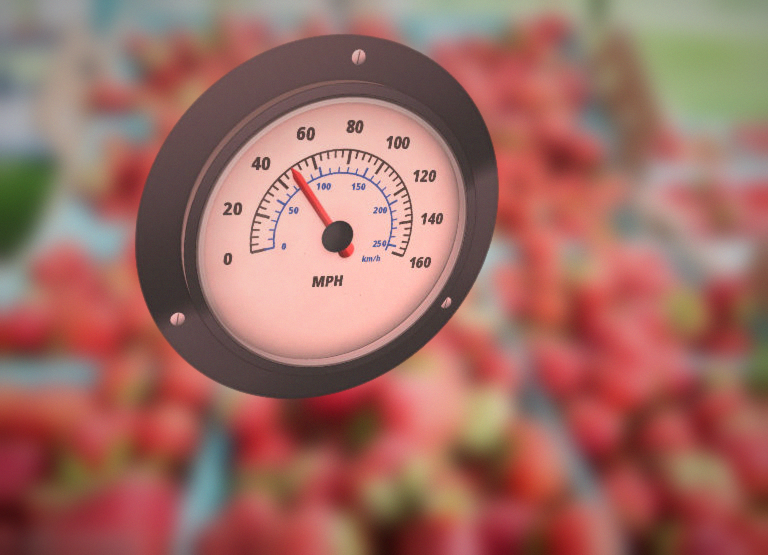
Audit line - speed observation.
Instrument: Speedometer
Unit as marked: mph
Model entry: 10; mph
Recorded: 48; mph
